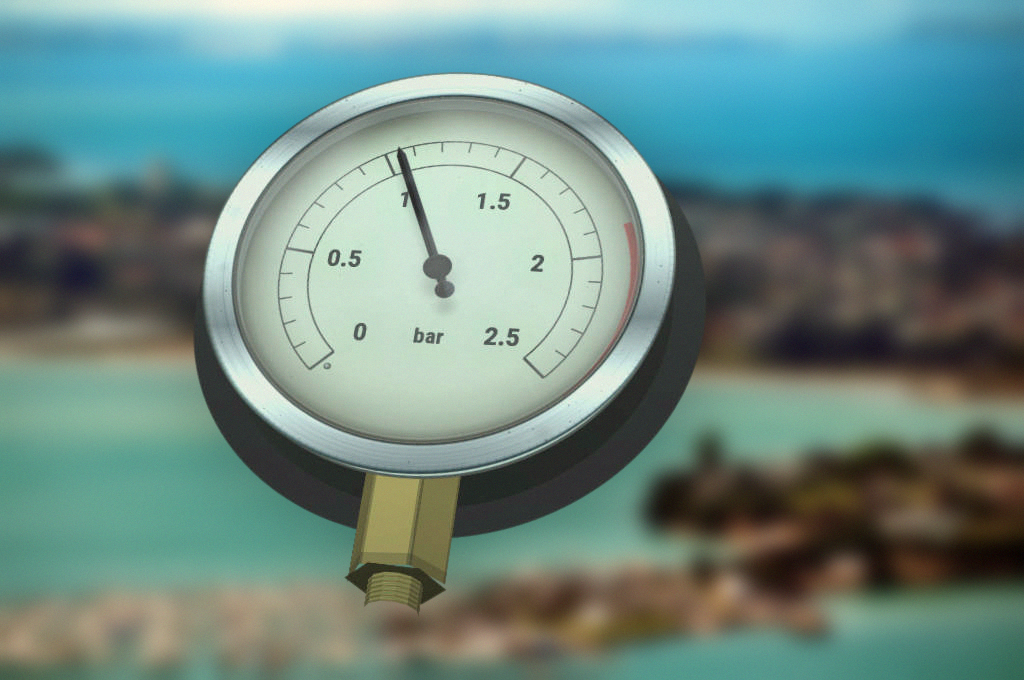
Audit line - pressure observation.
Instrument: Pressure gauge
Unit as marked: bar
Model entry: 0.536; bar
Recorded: 1.05; bar
